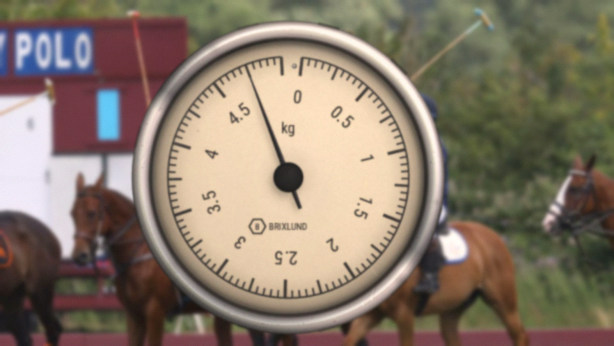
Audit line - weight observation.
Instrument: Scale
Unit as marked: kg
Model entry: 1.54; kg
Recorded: 4.75; kg
